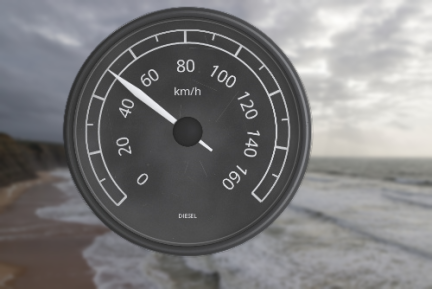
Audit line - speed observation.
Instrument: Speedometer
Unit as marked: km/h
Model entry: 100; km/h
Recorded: 50; km/h
